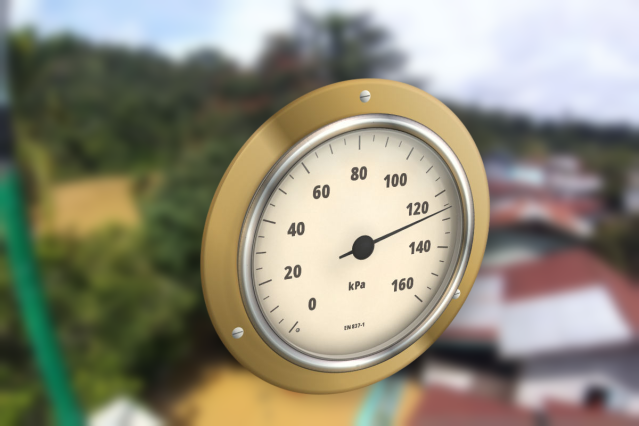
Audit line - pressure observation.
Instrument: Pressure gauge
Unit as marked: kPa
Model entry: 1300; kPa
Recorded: 125; kPa
